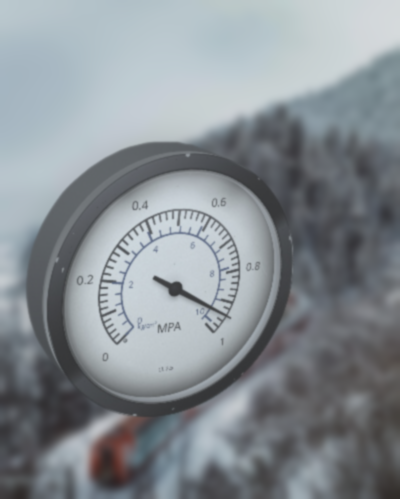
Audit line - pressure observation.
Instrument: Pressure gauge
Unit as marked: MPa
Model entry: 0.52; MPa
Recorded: 0.94; MPa
